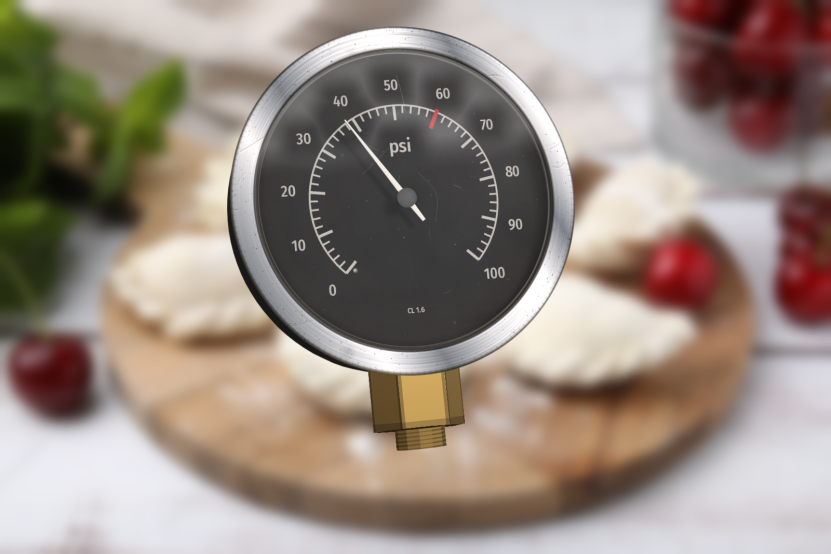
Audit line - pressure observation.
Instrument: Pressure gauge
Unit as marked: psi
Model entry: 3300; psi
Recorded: 38; psi
